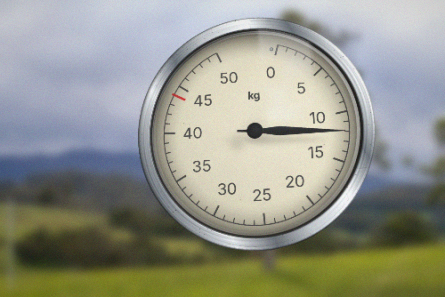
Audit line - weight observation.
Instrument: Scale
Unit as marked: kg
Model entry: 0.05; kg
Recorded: 12; kg
